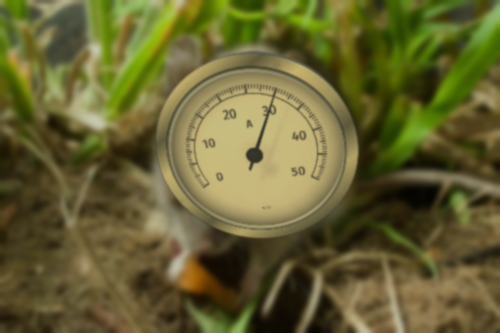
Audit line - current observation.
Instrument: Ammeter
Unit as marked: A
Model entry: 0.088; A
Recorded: 30; A
